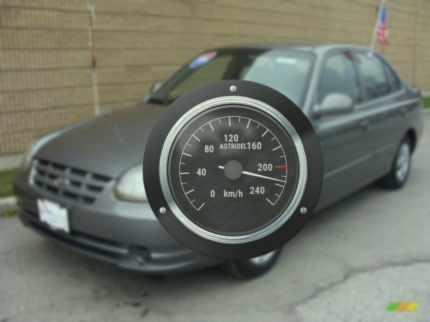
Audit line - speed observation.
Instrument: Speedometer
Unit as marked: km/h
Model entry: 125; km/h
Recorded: 215; km/h
